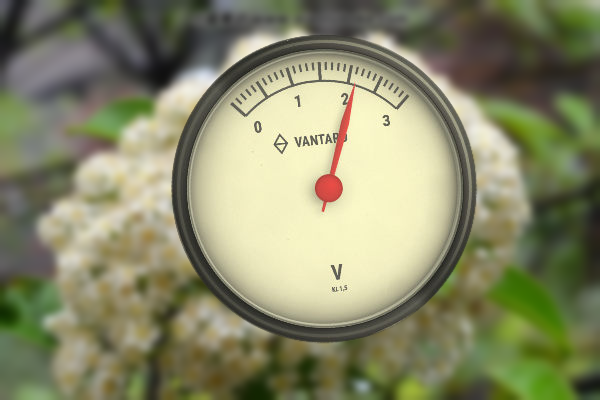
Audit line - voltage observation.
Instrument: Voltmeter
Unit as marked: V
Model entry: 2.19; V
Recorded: 2.1; V
